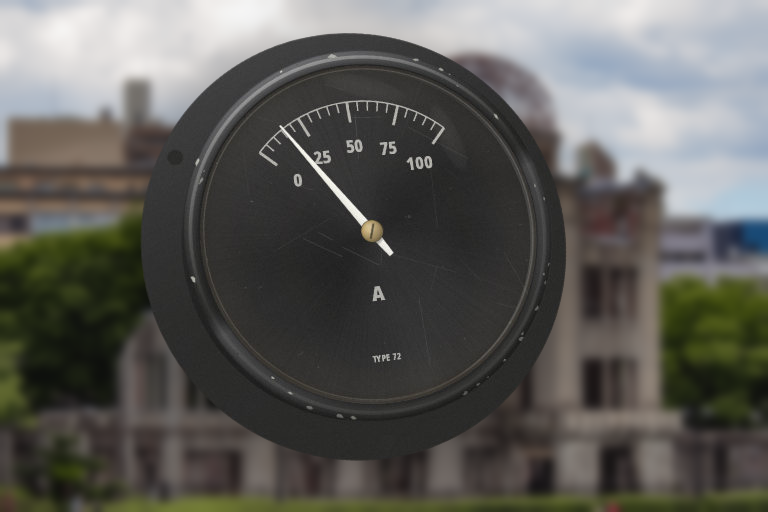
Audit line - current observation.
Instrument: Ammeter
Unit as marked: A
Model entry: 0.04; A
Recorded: 15; A
